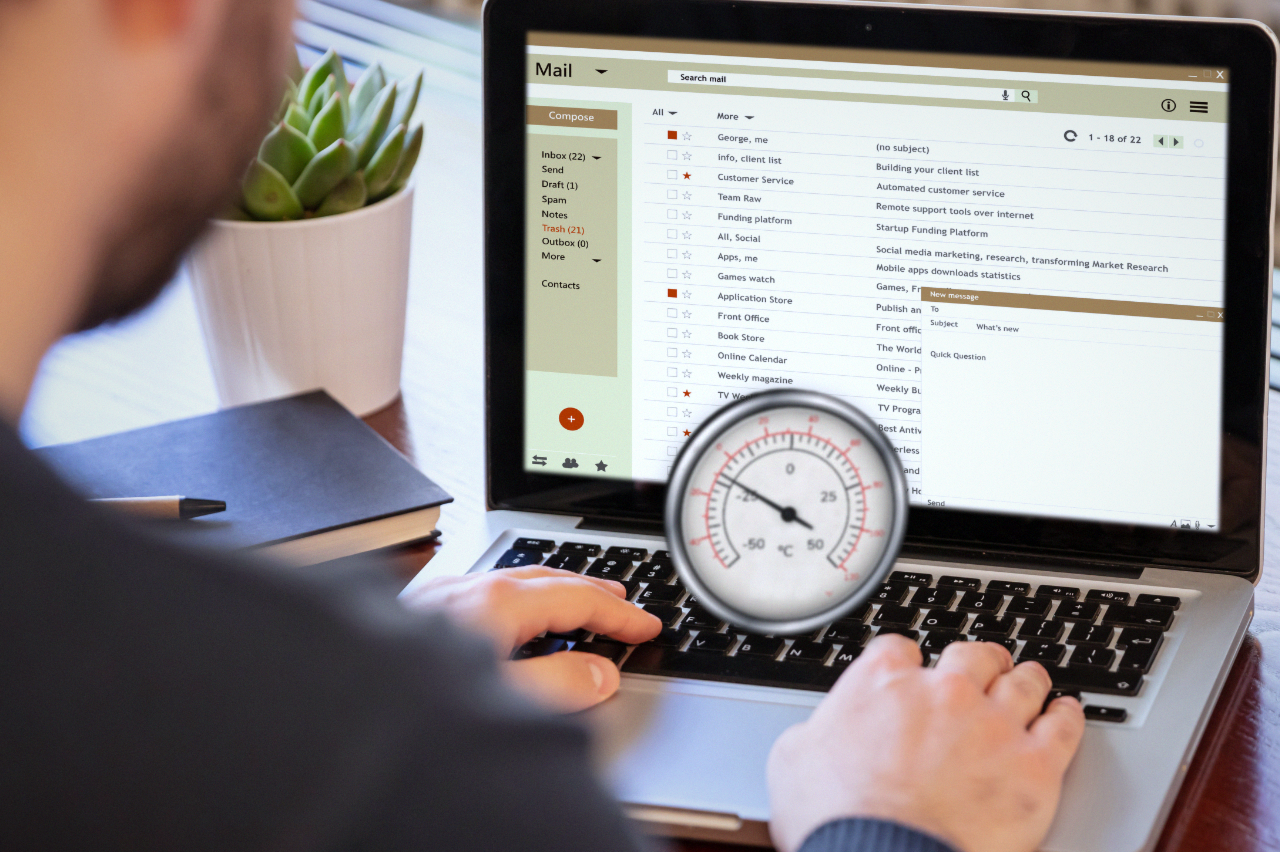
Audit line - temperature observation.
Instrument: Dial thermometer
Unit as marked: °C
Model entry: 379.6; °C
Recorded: -22.5; °C
